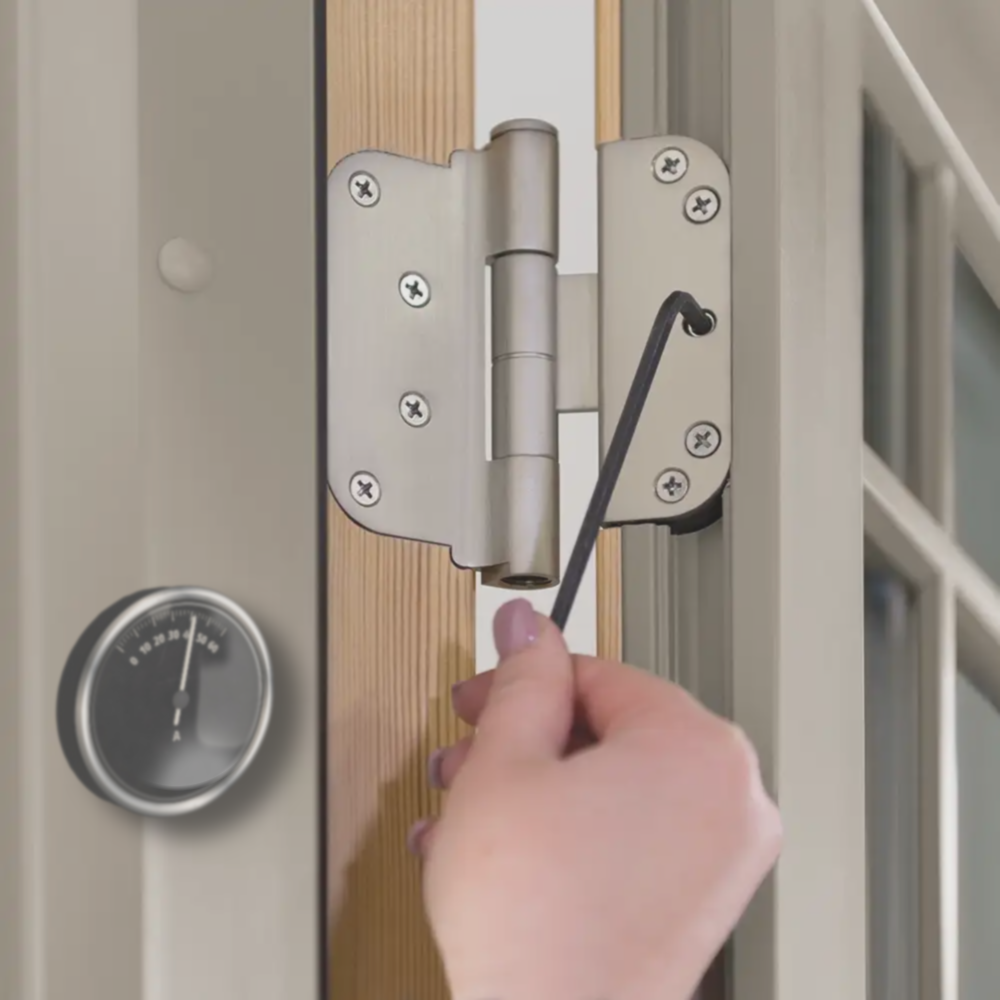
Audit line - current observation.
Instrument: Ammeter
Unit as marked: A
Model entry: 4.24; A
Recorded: 40; A
